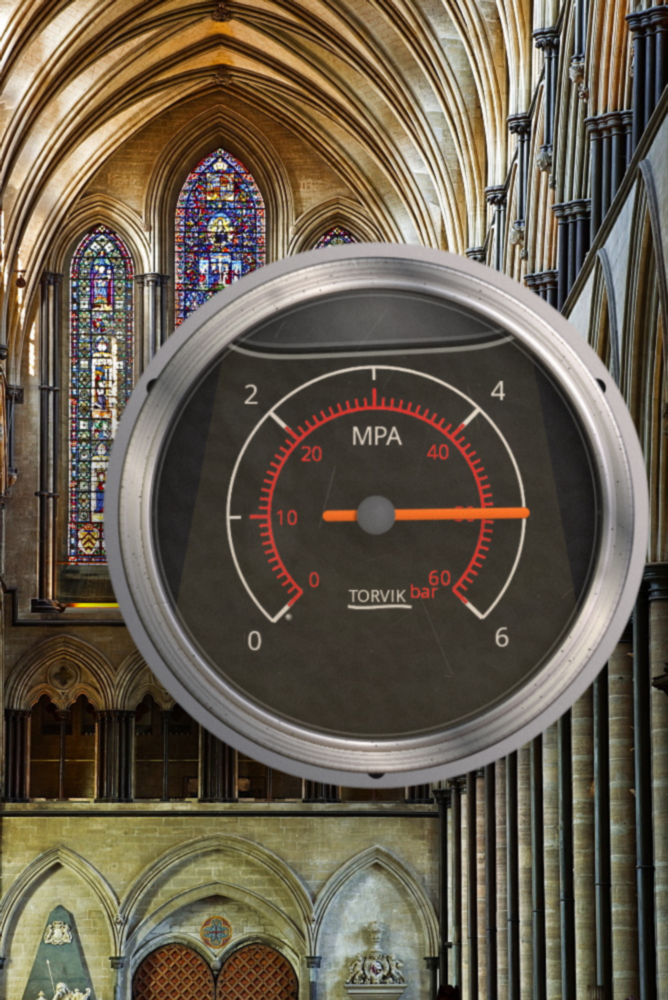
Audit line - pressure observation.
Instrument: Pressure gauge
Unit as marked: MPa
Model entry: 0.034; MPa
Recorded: 5; MPa
